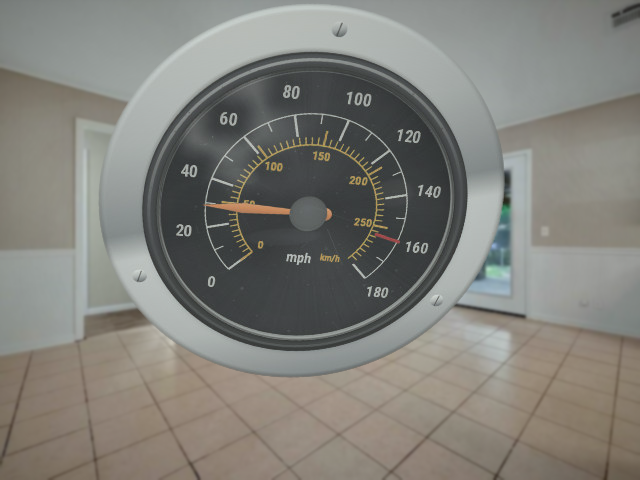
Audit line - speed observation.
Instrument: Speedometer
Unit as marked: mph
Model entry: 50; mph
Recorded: 30; mph
